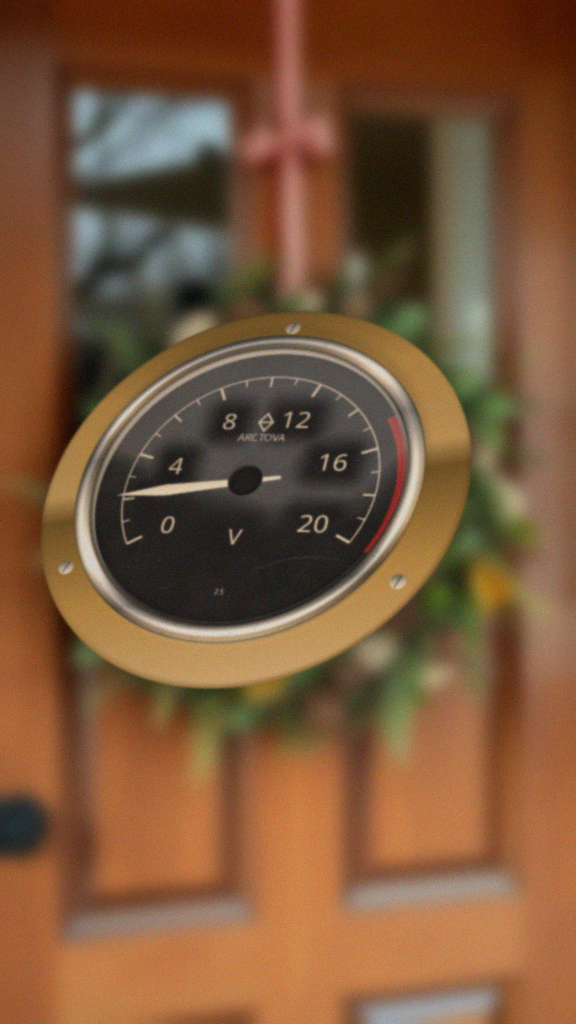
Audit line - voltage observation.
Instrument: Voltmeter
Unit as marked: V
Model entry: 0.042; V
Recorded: 2; V
